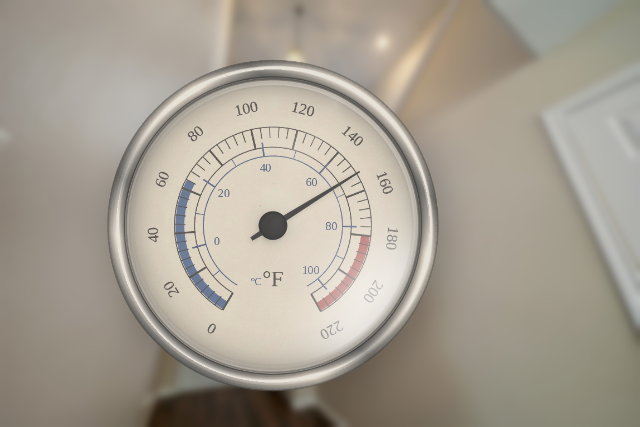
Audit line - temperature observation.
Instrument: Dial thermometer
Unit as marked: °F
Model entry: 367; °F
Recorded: 152; °F
